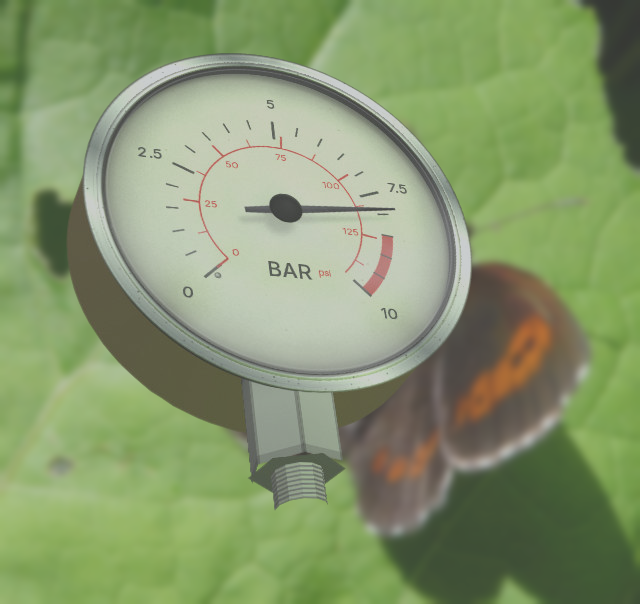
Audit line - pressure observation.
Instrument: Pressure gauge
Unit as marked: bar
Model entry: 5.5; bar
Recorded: 8; bar
